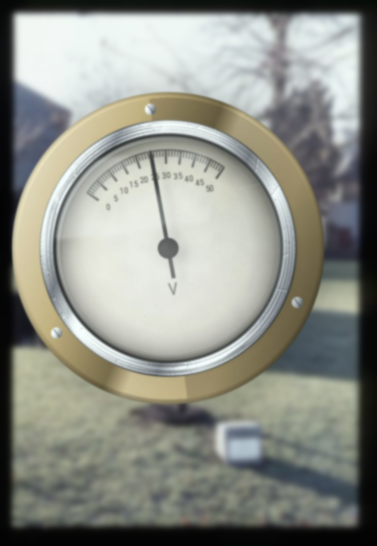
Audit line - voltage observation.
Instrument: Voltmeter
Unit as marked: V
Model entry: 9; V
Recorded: 25; V
